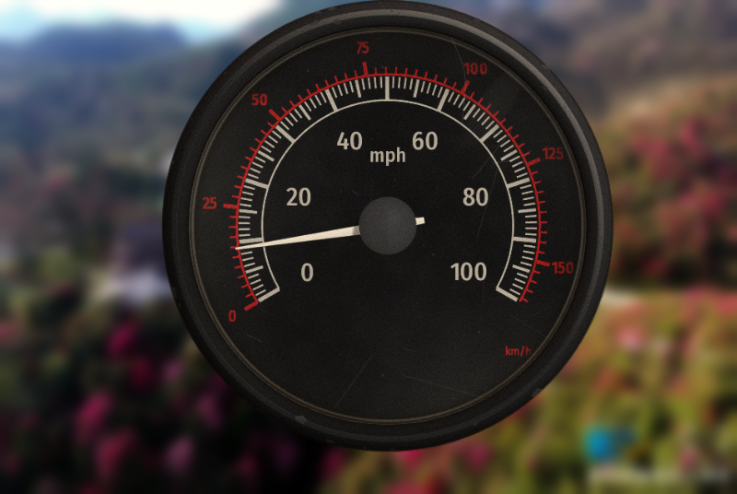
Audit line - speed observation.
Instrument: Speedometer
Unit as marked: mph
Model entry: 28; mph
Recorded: 9; mph
